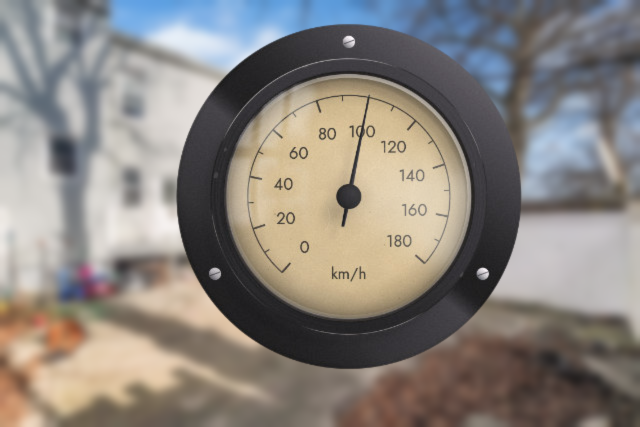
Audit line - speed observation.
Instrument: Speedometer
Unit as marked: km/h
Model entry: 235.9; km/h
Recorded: 100; km/h
